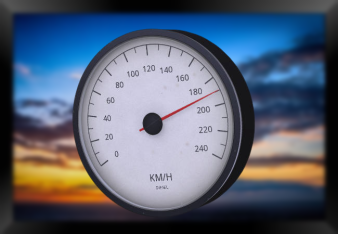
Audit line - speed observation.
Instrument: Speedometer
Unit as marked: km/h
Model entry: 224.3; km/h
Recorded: 190; km/h
